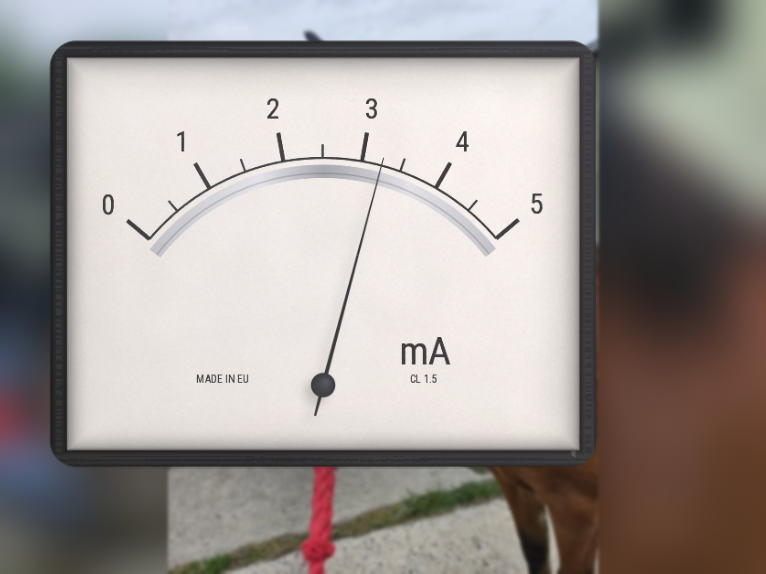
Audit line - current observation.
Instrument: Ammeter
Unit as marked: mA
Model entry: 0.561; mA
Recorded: 3.25; mA
